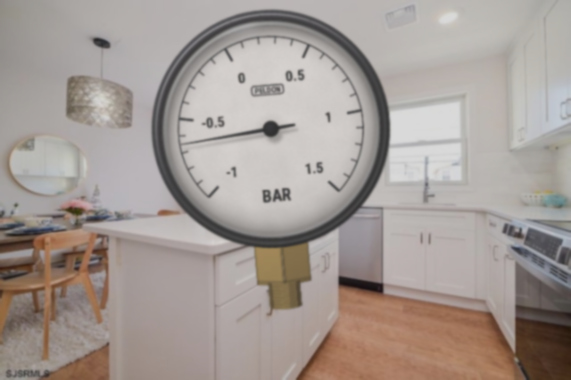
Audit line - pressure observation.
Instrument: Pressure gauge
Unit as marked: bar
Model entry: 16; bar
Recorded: -0.65; bar
